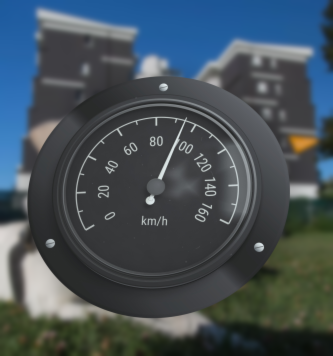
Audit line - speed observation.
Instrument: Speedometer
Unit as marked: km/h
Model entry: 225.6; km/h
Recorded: 95; km/h
